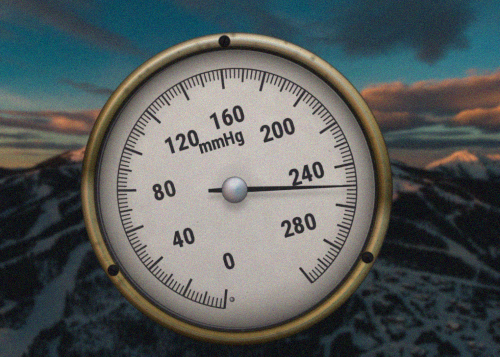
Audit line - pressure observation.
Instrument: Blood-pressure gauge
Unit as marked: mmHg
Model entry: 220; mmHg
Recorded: 250; mmHg
